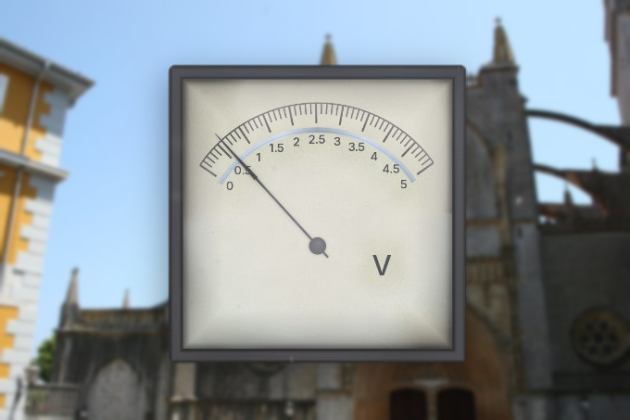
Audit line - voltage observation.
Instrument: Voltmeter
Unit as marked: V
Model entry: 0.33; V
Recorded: 0.6; V
